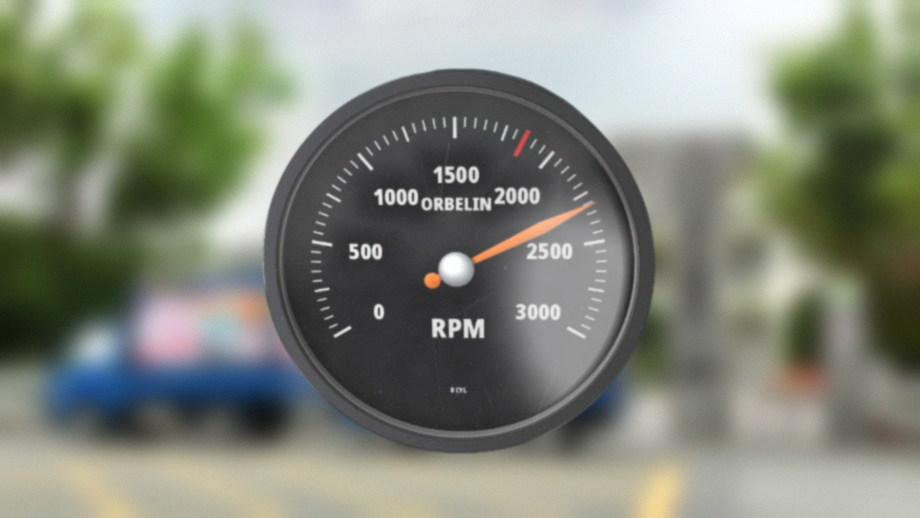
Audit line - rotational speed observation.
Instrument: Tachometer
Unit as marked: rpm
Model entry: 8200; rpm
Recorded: 2300; rpm
